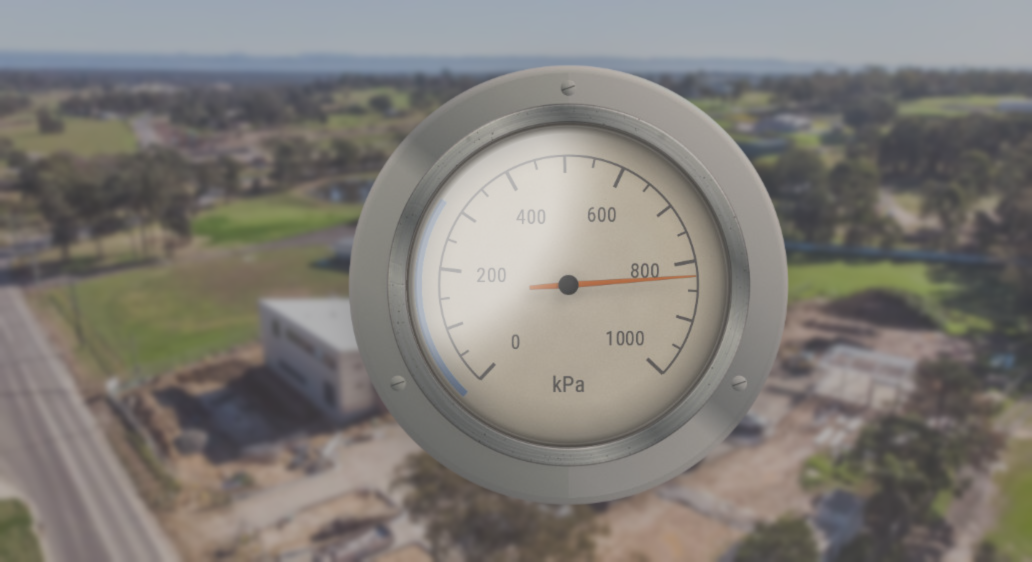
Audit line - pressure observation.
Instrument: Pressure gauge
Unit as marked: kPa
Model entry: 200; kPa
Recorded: 825; kPa
